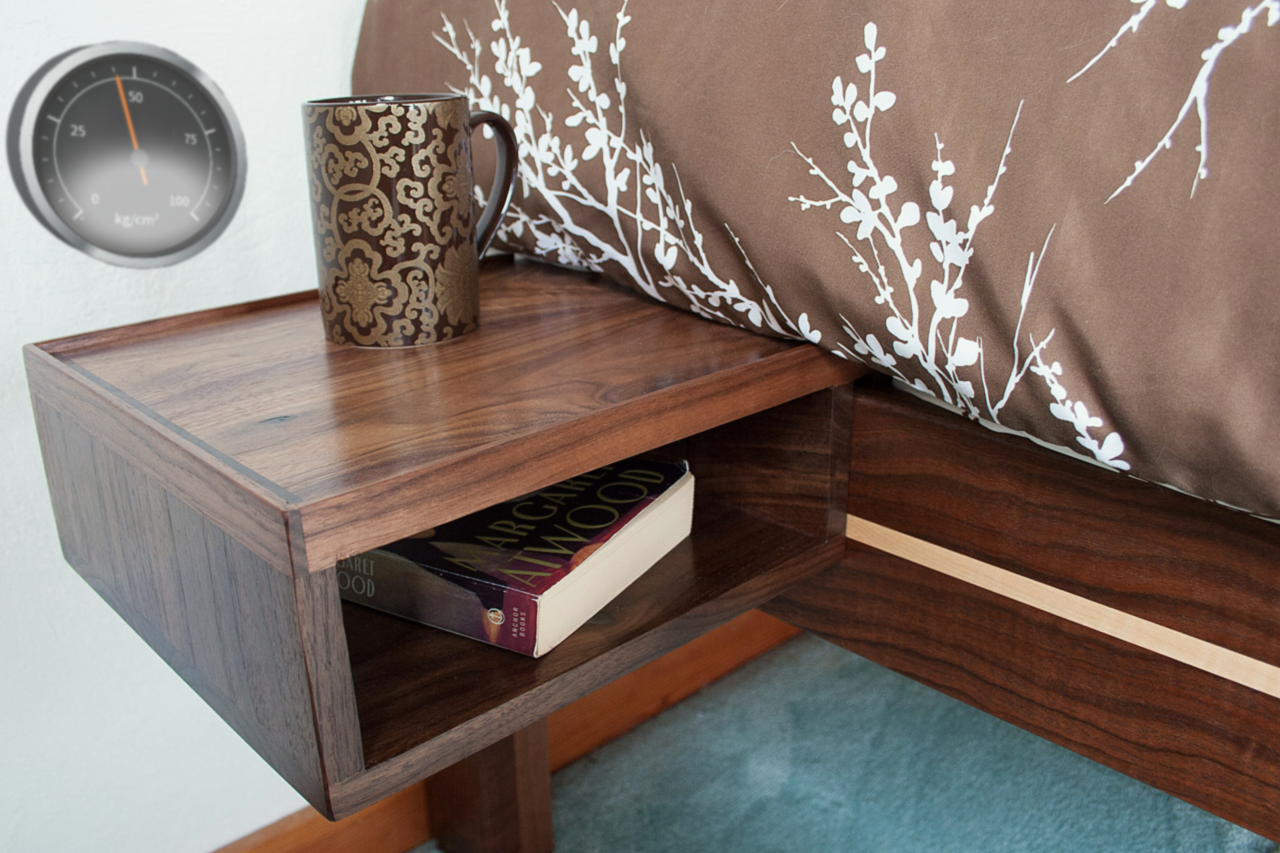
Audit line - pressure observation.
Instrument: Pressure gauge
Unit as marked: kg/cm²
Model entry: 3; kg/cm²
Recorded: 45; kg/cm²
